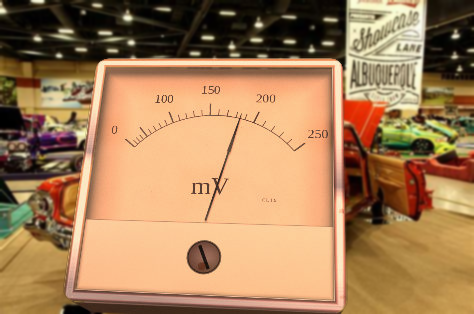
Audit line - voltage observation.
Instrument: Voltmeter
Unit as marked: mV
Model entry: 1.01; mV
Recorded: 185; mV
